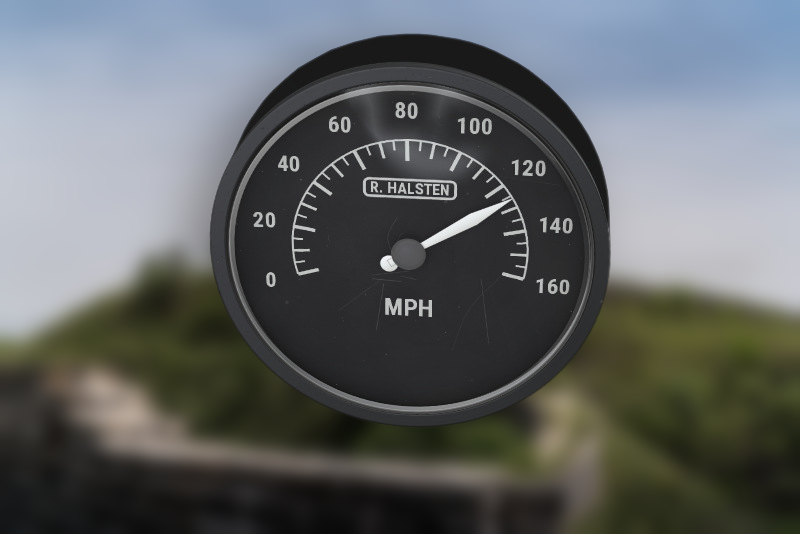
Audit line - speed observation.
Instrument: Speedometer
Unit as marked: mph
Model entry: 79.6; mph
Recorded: 125; mph
